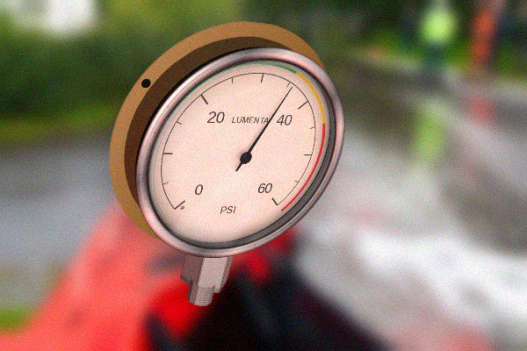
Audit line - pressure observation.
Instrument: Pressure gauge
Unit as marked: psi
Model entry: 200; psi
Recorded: 35; psi
